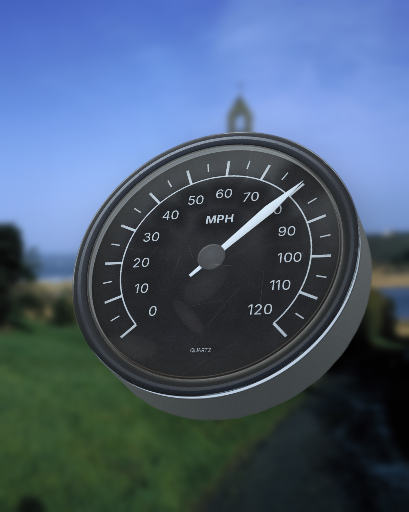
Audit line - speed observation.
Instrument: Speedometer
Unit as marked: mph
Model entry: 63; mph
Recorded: 80; mph
